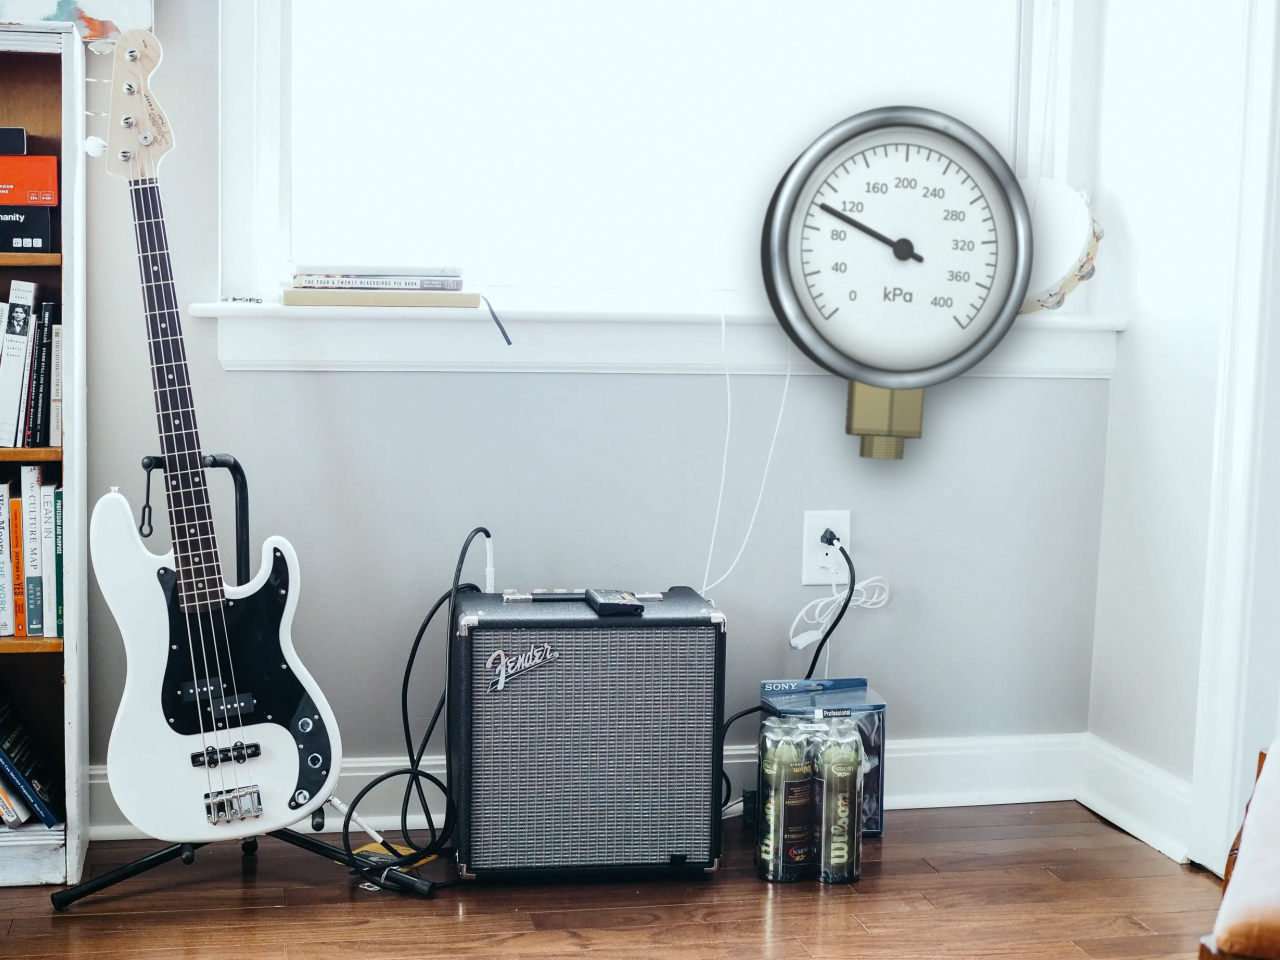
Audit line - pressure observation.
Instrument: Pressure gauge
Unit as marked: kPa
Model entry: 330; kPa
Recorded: 100; kPa
